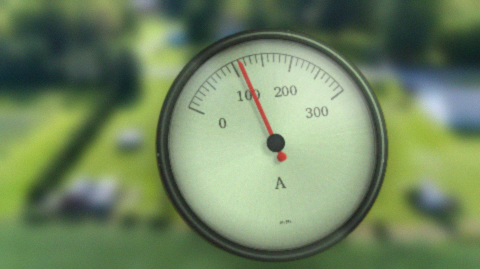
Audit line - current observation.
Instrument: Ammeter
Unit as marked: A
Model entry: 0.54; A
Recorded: 110; A
